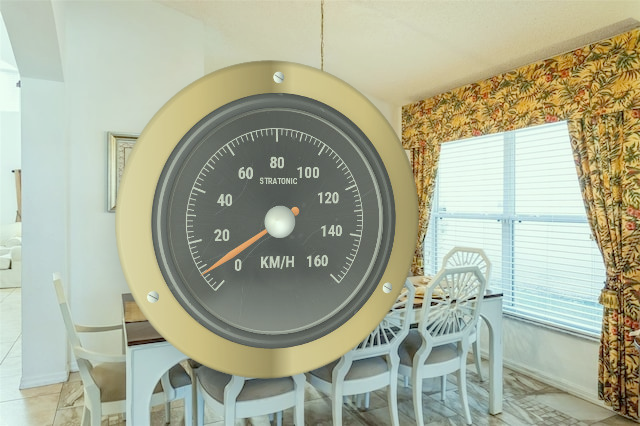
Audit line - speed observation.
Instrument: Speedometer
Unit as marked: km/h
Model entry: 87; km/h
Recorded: 8; km/h
